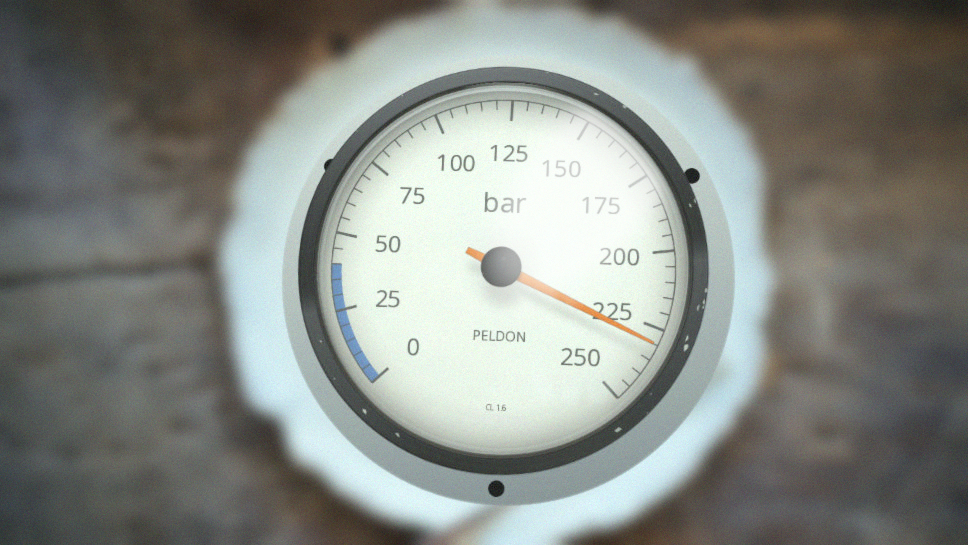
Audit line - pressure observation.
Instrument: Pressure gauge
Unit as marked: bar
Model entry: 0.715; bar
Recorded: 230; bar
